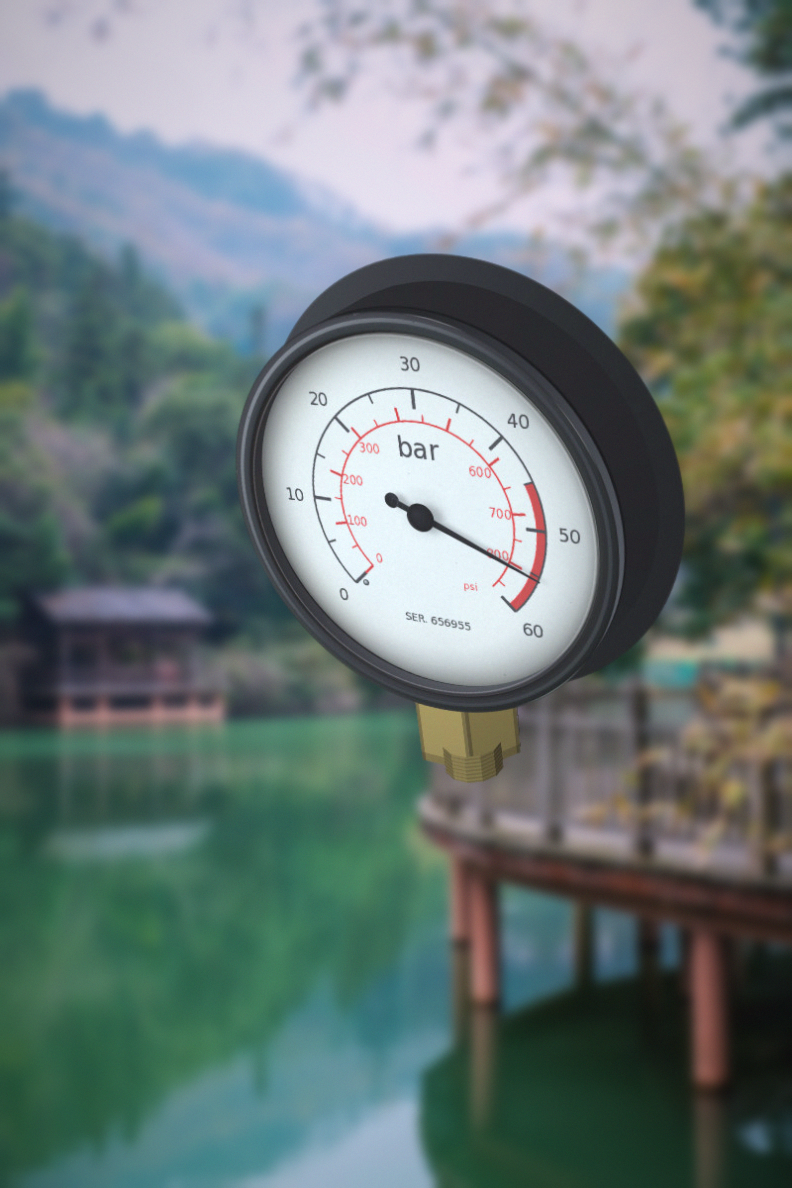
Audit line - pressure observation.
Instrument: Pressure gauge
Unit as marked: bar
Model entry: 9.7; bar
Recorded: 55; bar
